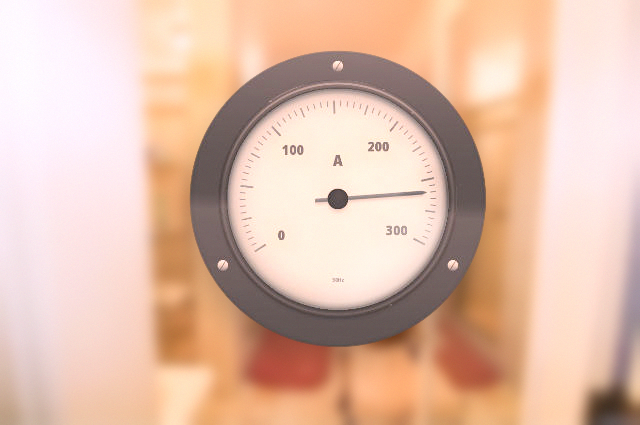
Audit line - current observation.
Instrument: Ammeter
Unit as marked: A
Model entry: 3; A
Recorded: 260; A
